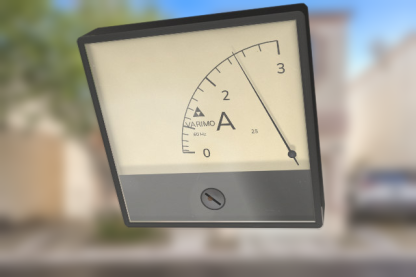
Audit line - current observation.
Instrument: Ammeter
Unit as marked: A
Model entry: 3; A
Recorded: 2.5; A
